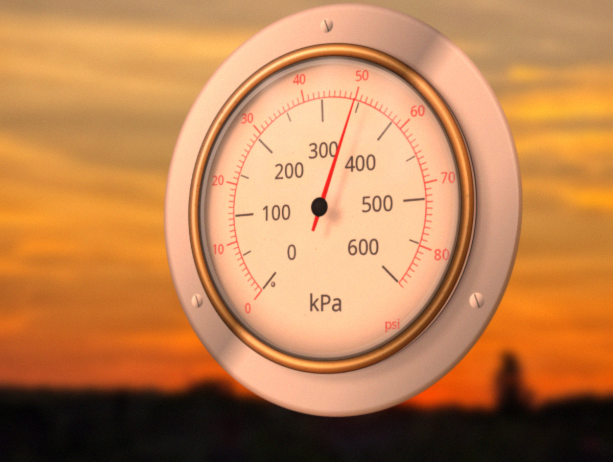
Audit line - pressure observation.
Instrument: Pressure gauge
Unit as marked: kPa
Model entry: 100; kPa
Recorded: 350; kPa
